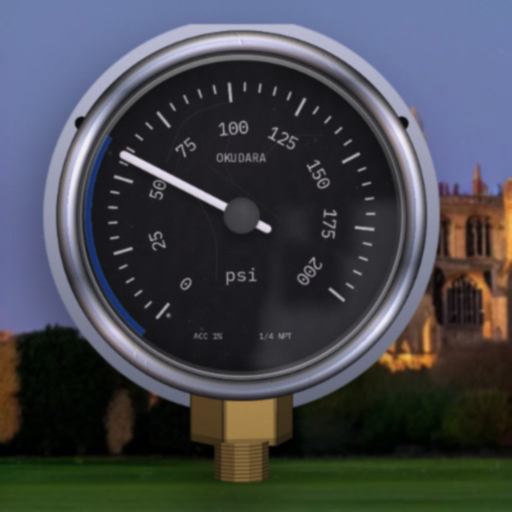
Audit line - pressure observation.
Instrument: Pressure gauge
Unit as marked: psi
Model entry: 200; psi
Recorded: 57.5; psi
